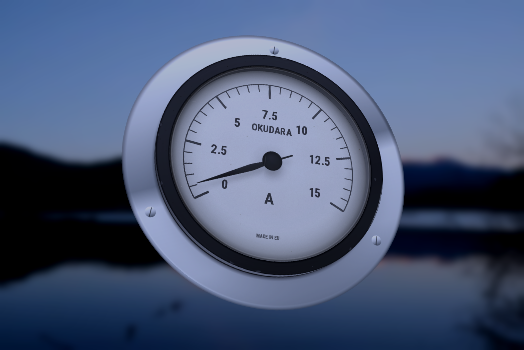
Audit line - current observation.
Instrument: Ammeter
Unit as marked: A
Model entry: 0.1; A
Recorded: 0.5; A
